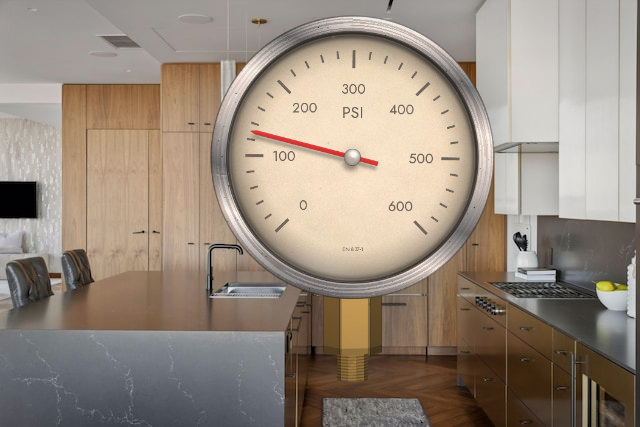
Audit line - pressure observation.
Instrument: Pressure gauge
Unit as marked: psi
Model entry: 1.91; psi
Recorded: 130; psi
